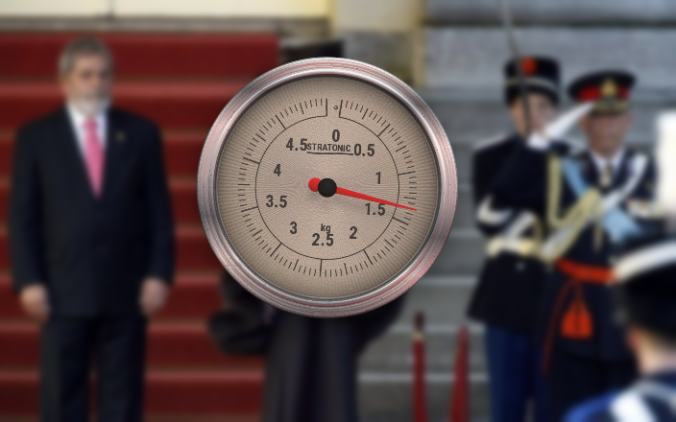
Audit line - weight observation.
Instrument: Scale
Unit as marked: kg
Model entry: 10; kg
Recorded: 1.35; kg
